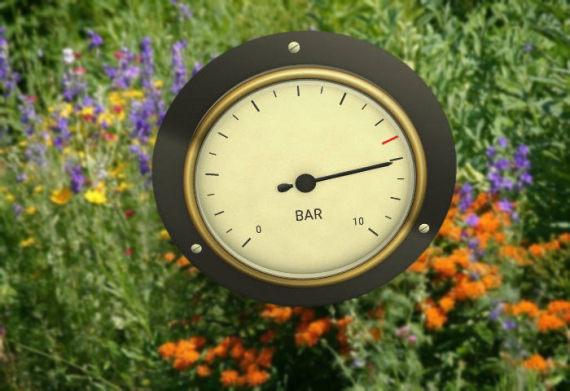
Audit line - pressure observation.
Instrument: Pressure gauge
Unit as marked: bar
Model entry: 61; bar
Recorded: 8; bar
